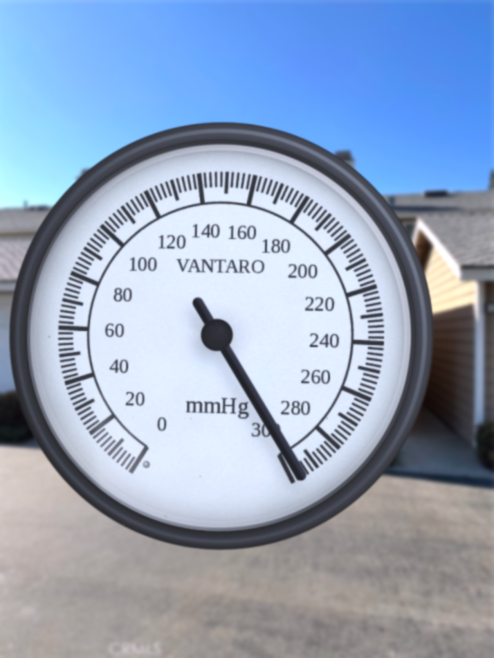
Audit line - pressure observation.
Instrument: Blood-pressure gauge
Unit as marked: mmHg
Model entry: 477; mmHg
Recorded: 296; mmHg
